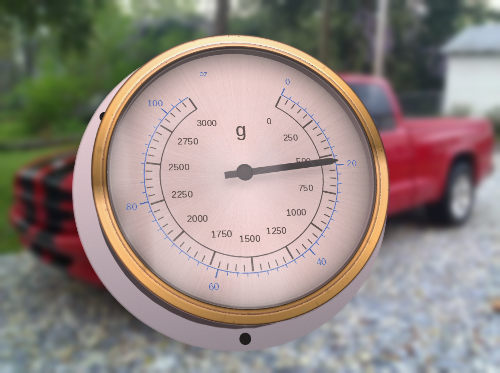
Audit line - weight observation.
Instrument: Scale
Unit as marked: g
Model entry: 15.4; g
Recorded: 550; g
